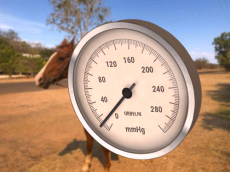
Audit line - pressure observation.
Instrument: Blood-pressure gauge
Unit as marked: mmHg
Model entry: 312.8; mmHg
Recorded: 10; mmHg
